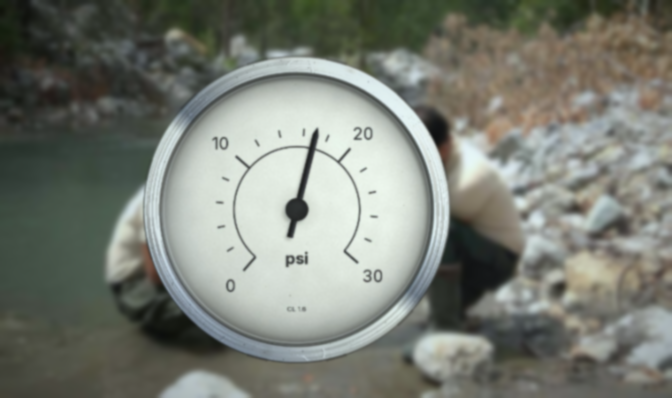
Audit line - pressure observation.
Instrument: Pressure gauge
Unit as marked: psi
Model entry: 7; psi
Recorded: 17; psi
